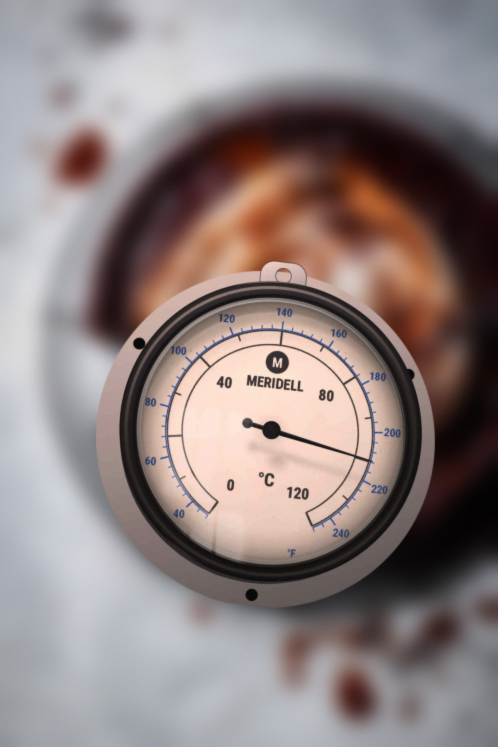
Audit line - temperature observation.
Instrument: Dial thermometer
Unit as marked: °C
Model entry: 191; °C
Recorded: 100; °C
